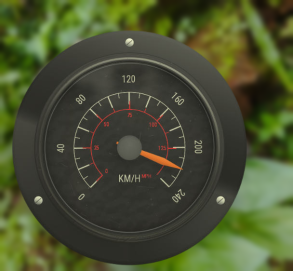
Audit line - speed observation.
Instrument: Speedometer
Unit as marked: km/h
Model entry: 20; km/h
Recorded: 220; km/h
